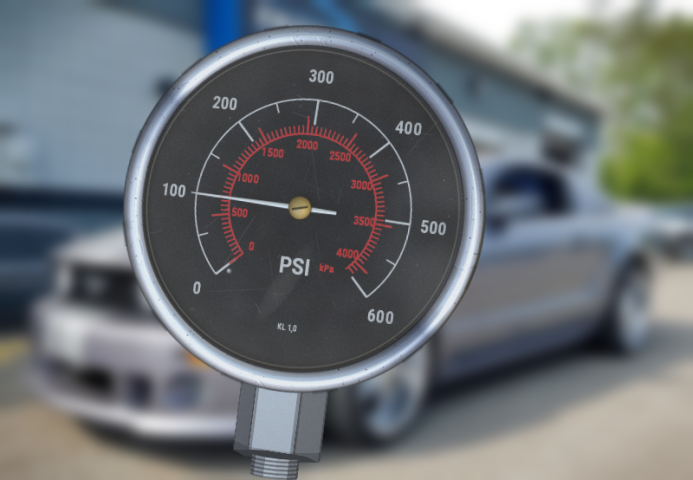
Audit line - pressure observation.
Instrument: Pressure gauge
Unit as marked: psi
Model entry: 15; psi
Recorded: 100; psi
